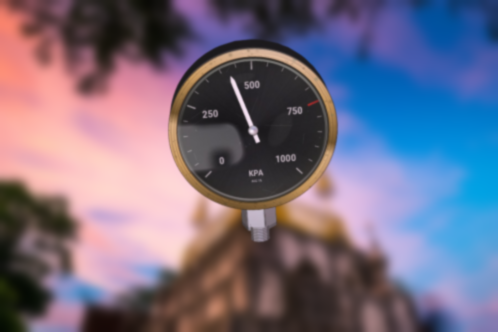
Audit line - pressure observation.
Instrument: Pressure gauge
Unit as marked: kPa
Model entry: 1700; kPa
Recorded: 425; kPa
